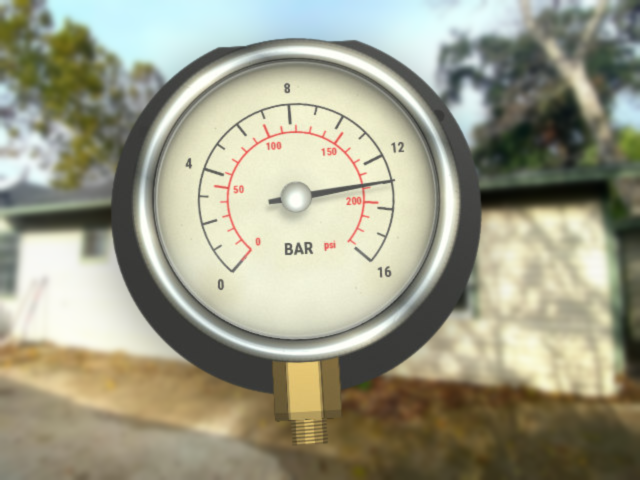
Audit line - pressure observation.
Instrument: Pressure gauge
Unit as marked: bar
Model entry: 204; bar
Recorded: 13; bar
